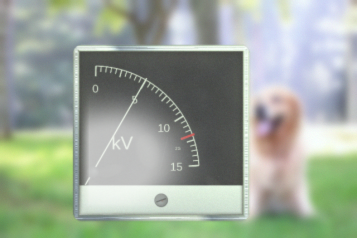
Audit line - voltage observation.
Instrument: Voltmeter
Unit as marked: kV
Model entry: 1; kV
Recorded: 5; kV
